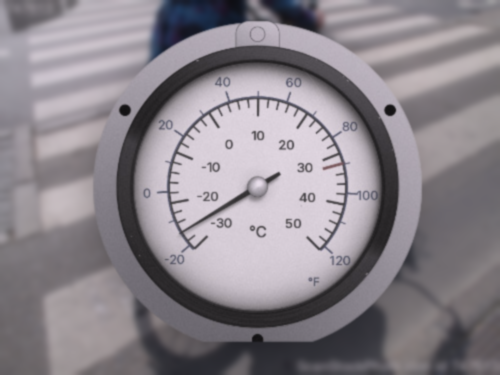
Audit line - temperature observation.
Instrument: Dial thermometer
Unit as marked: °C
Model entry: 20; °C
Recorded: -26; °C
